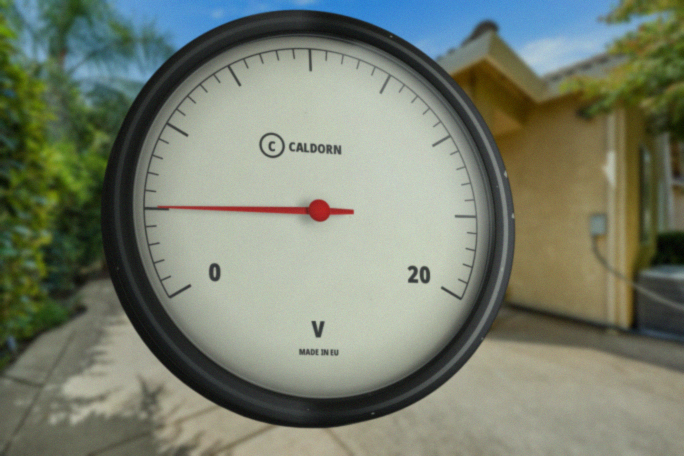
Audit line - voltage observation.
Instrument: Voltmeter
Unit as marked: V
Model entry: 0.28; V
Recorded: 2.5; V
